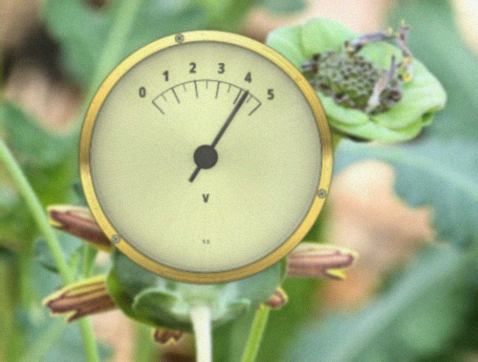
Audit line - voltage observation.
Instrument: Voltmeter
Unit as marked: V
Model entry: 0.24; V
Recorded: 4.25; V
